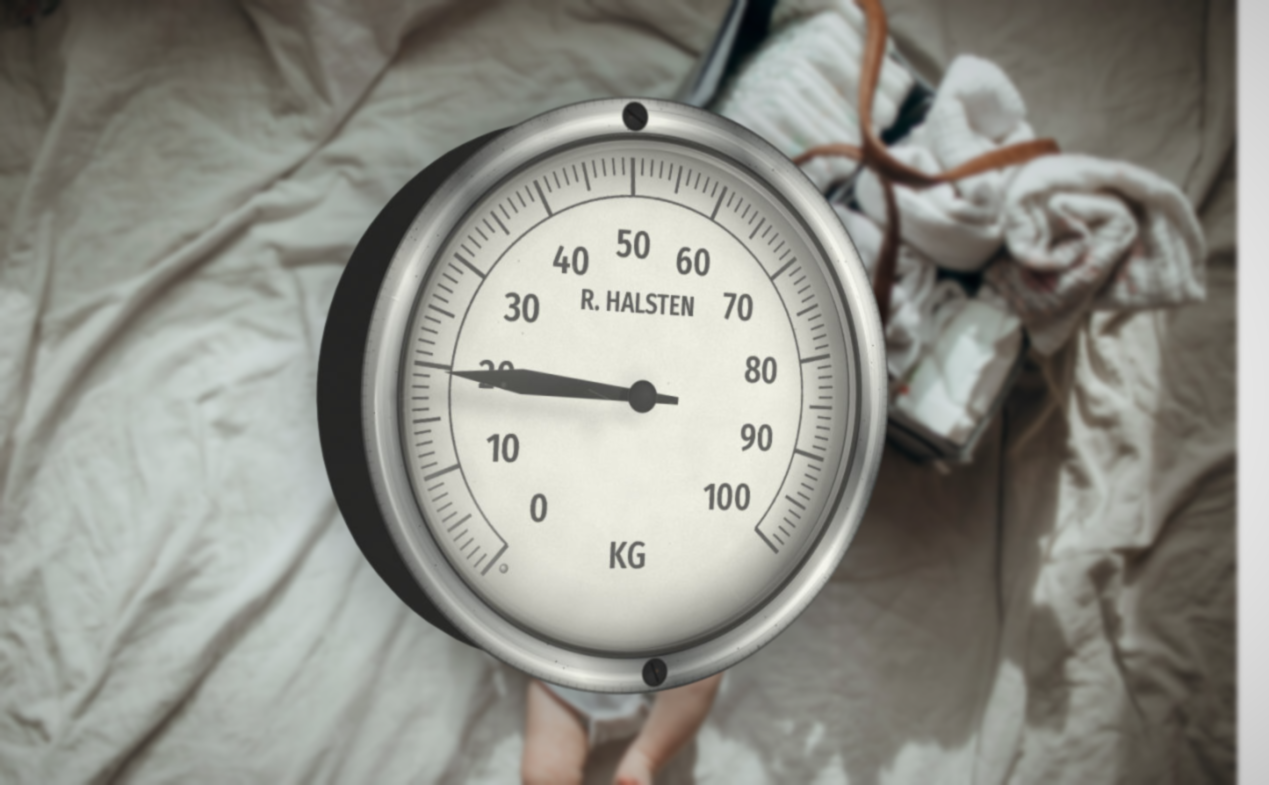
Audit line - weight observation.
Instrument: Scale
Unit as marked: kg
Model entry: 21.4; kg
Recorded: 19.5; kg
